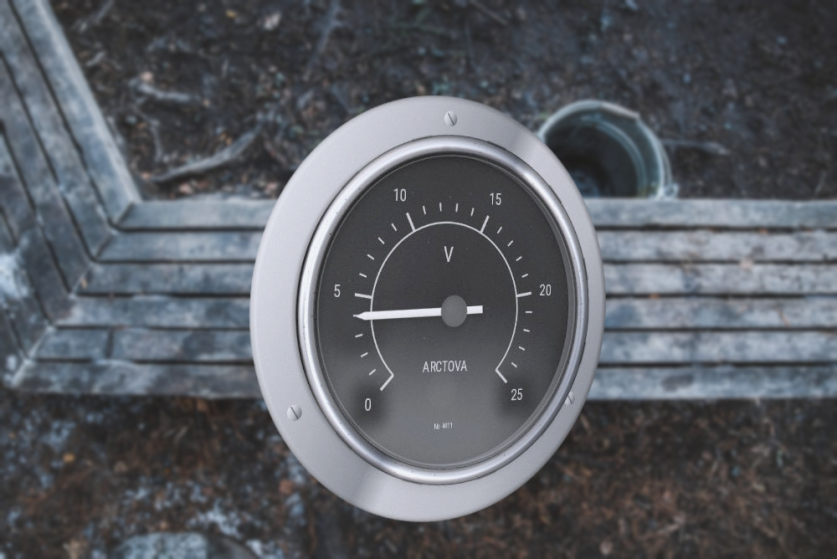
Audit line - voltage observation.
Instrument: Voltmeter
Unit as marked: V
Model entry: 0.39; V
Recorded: 4; V
